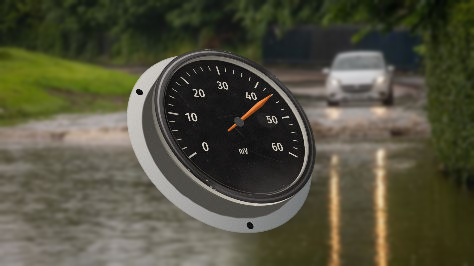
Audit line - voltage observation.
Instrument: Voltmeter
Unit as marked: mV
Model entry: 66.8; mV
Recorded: 44; mV
